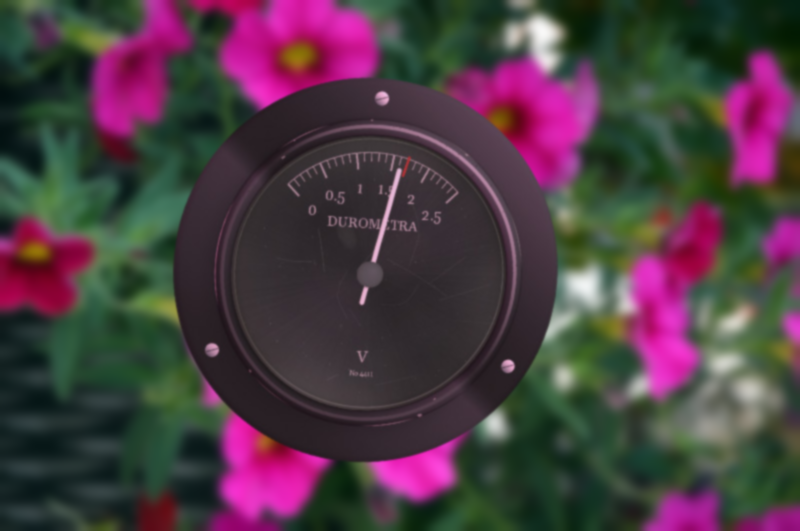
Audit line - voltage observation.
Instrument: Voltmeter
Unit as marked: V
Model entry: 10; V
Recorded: 1.6; V
